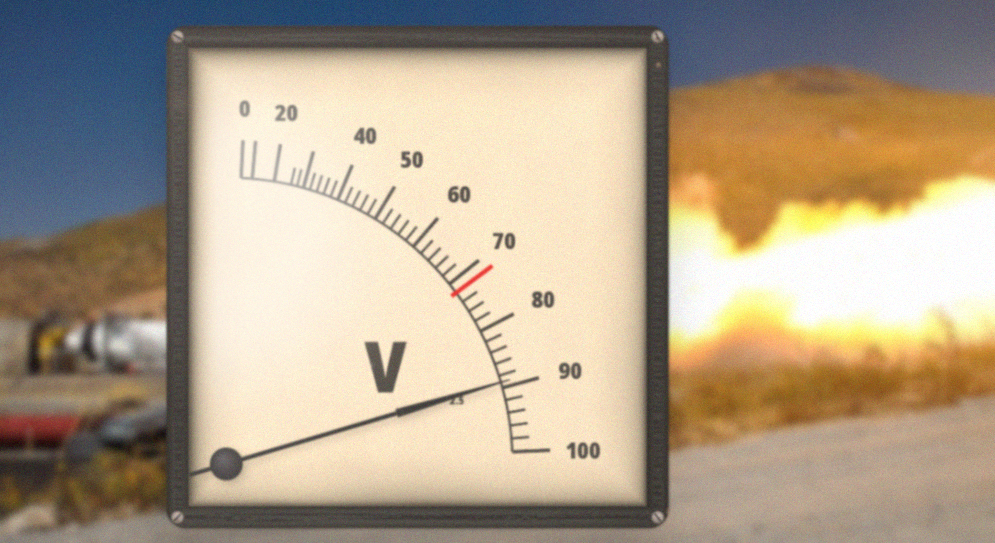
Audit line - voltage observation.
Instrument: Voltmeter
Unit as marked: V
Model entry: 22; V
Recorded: 89; V
